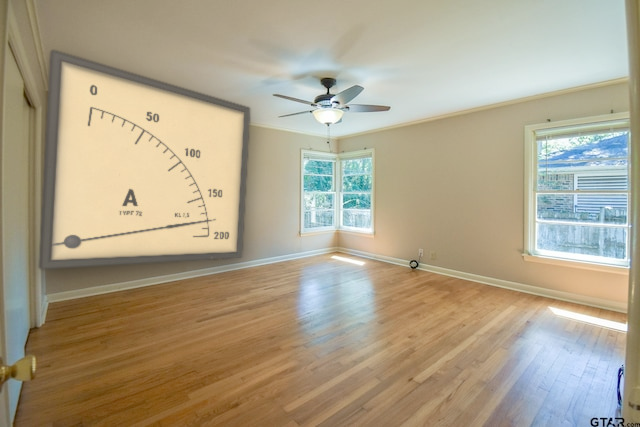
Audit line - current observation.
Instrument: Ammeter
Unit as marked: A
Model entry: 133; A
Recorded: 180; A
